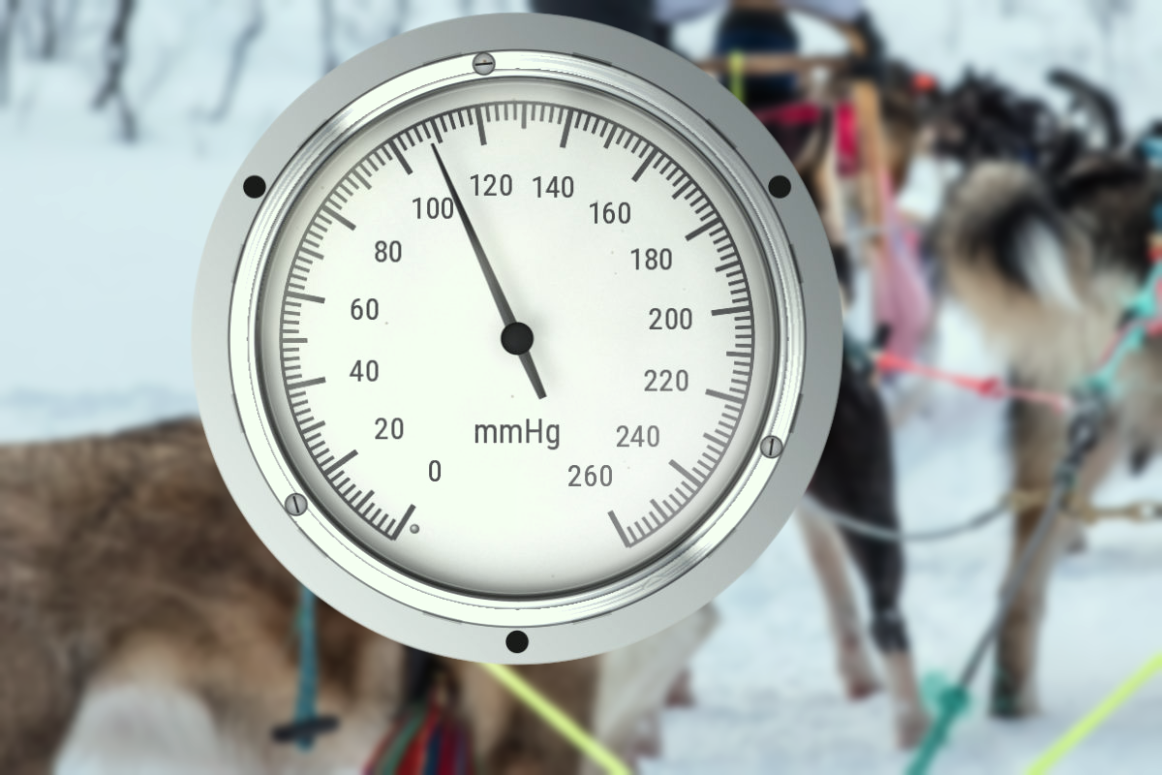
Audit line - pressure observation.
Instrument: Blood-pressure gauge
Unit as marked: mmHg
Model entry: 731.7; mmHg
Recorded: 108; mmHg
